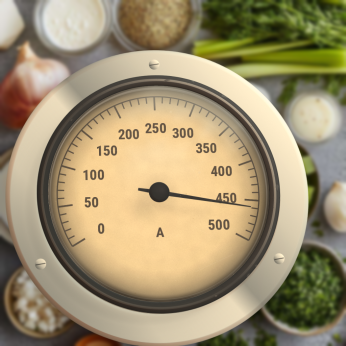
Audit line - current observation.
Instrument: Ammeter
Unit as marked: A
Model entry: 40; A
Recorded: 460; A
